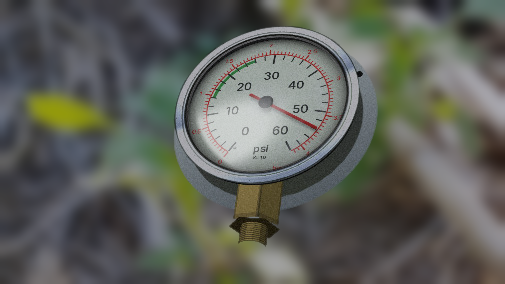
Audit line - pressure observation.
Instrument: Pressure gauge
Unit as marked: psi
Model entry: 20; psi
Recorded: 54; psi
